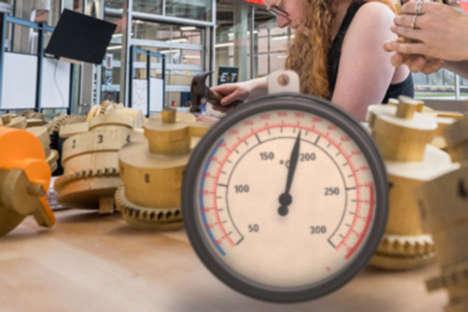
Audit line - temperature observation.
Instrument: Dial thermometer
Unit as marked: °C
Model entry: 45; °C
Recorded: 185; °C
